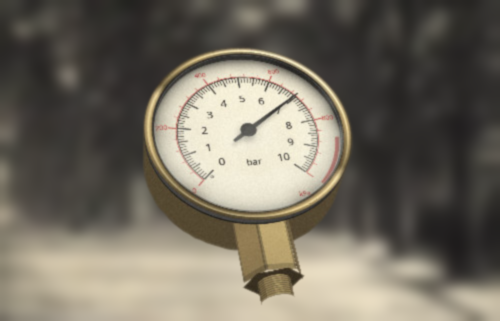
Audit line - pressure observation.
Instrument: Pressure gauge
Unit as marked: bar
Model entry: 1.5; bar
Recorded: 7; bar
